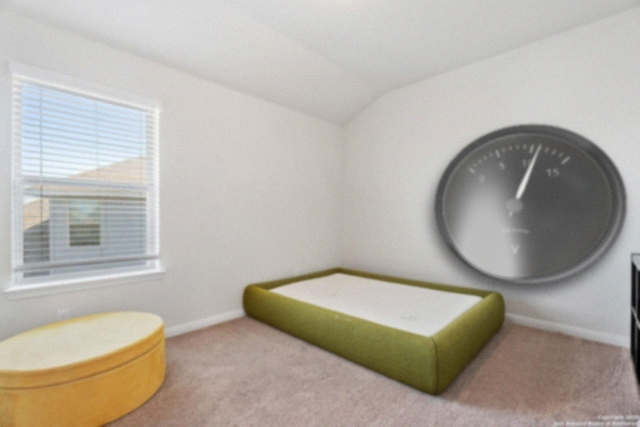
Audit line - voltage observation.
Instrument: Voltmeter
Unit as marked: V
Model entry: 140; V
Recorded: 11; V
